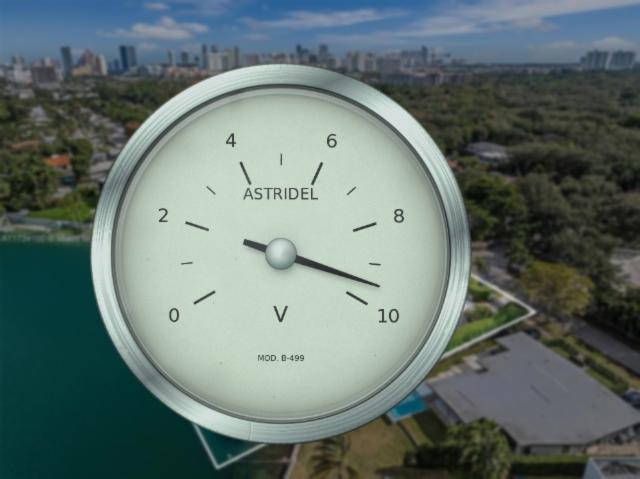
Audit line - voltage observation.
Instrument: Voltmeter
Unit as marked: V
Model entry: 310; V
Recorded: 9.5; V
